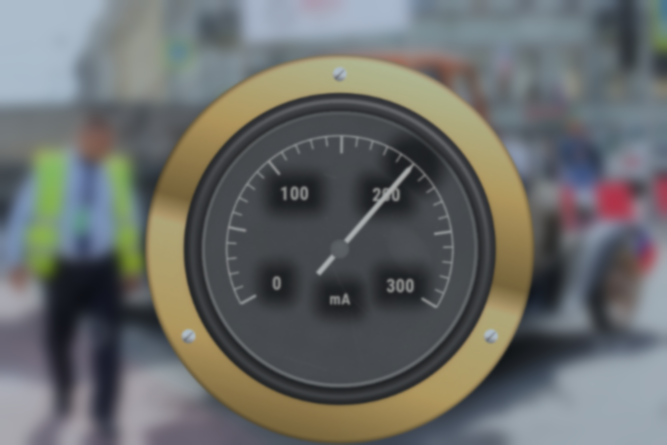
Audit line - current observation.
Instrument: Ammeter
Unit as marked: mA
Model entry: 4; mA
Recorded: 200; mA
